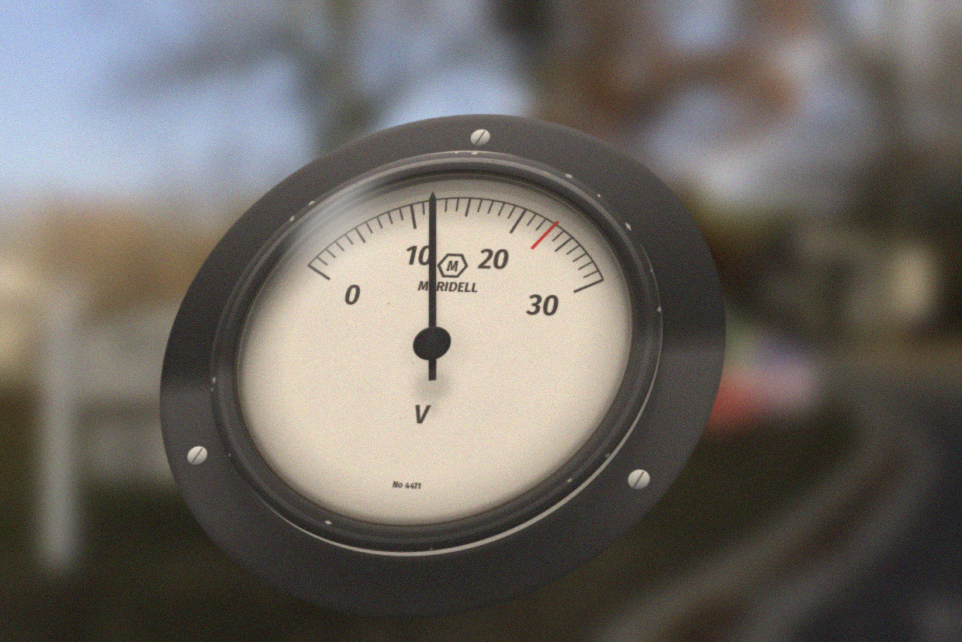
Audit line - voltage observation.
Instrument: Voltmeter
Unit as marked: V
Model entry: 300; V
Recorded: 12; V
